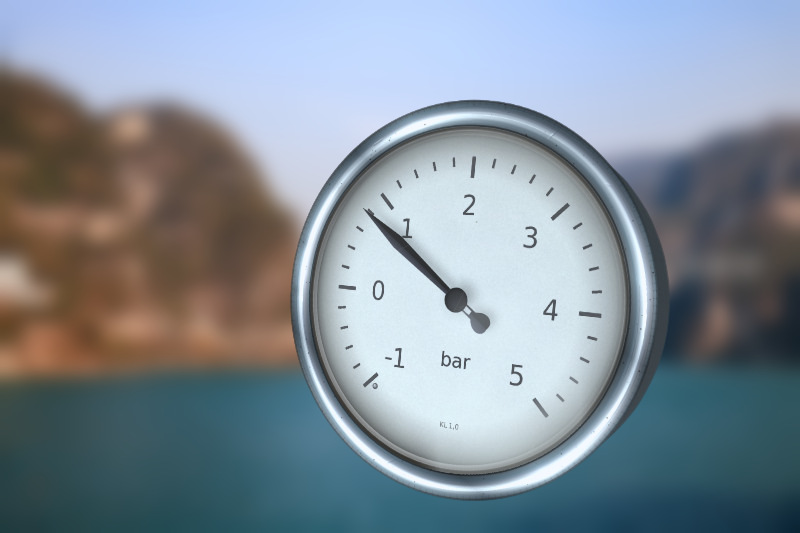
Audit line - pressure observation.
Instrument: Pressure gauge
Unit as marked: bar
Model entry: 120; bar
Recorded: 0.8; bar
